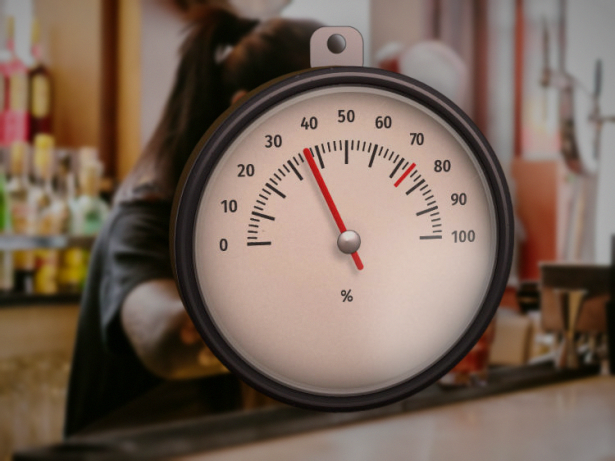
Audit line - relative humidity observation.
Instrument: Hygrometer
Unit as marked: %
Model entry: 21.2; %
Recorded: 36; %
